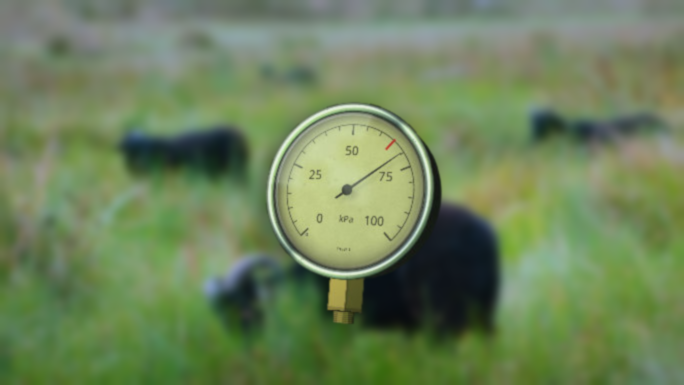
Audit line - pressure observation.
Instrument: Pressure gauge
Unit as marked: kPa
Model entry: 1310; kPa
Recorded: 70; kPa
